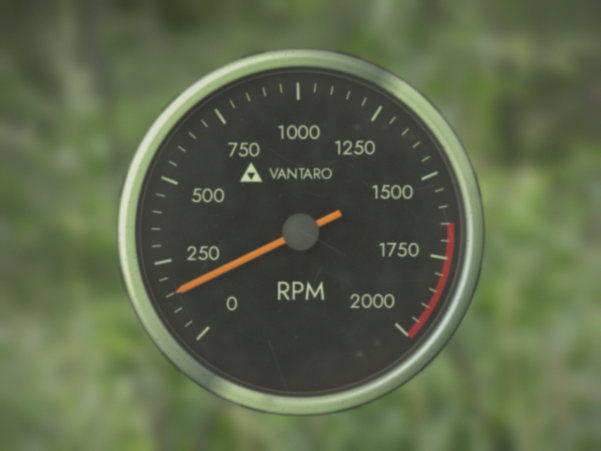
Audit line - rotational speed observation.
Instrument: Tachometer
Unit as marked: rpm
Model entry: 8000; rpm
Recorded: 150; rpm
